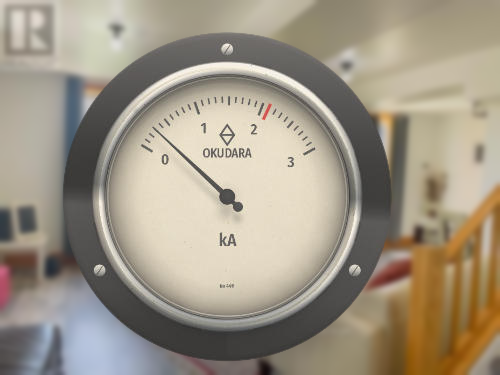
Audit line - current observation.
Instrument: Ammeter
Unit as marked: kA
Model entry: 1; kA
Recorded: 0.3; kA
